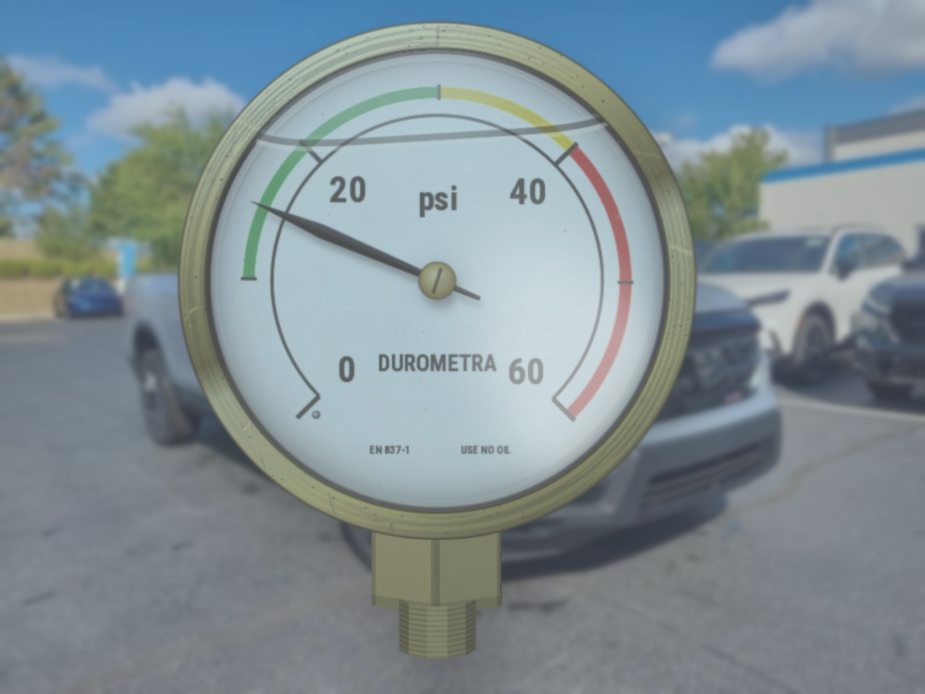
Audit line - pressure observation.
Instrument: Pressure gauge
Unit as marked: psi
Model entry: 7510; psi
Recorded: 15; psi
